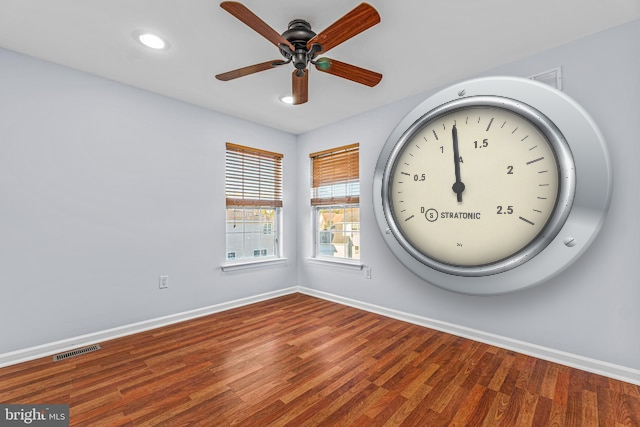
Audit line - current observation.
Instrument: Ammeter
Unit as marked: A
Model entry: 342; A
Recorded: 1.2; A
